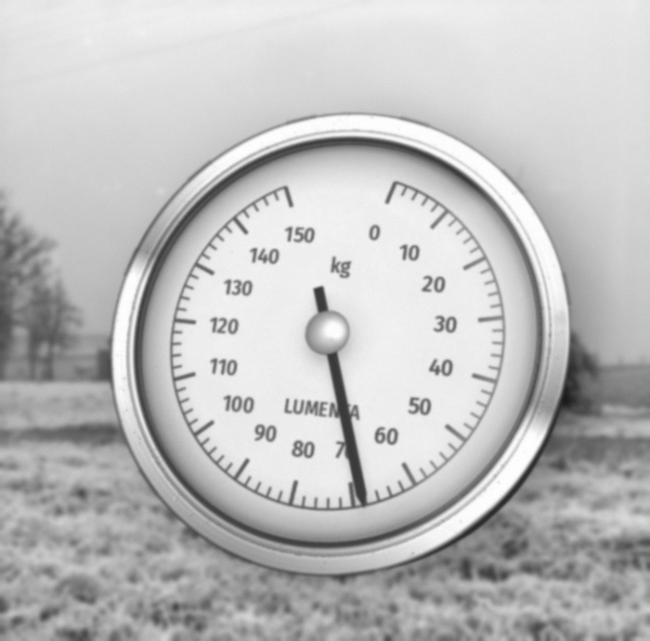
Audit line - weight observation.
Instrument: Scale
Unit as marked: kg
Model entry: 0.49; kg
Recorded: 68; kg
